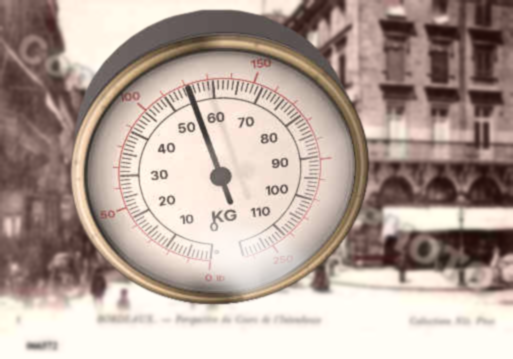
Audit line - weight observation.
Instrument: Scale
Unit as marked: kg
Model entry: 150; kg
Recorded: 55; kg
